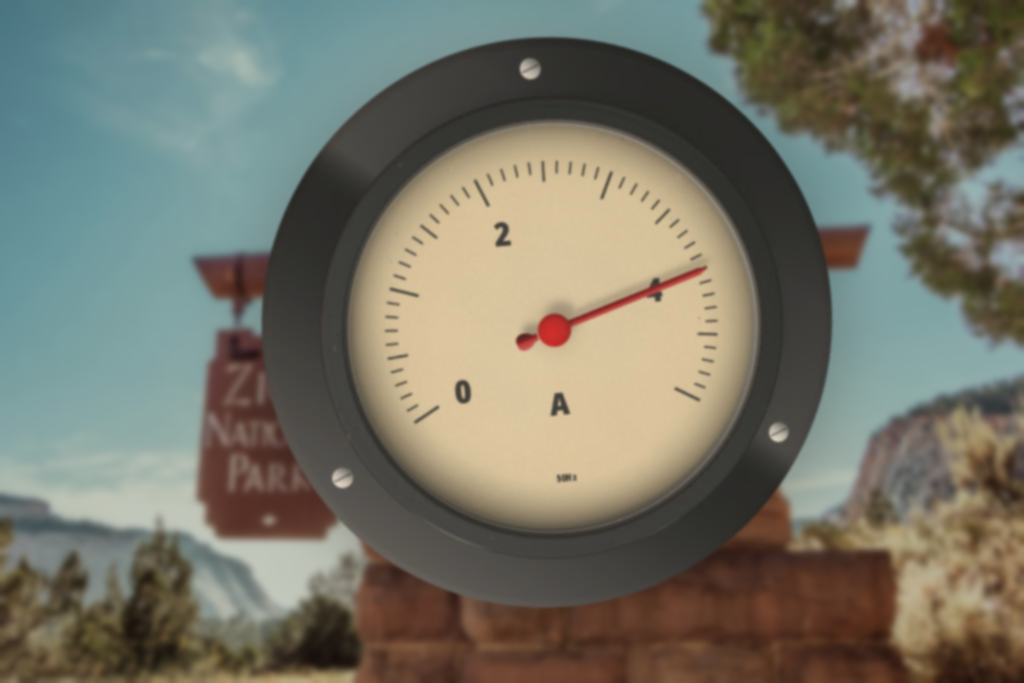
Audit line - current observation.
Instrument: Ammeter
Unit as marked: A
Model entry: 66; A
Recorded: 4; A
